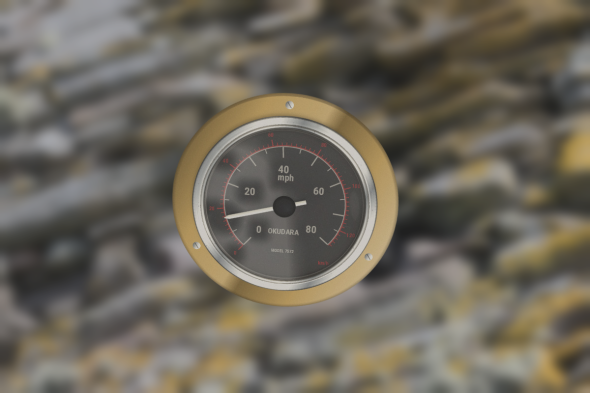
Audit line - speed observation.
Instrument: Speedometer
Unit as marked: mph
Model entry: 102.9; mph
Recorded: 10; mph
